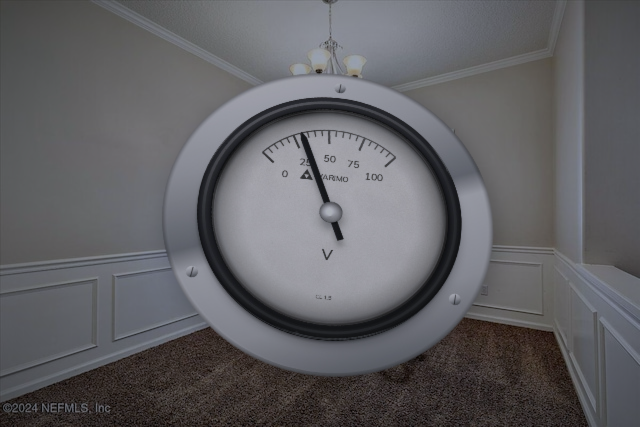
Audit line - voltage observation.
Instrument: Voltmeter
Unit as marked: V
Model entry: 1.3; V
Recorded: 30; V
